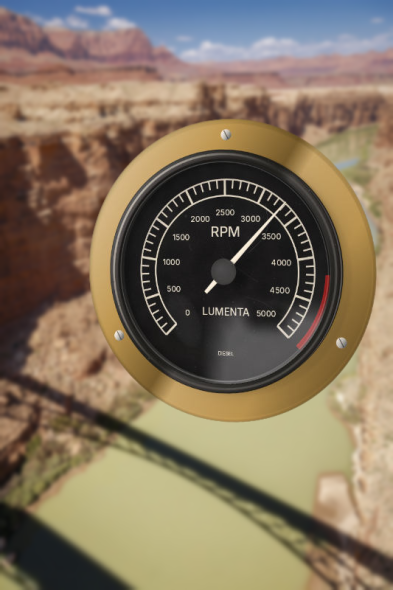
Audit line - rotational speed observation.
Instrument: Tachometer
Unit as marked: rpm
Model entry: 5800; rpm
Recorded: 3300; rpm
